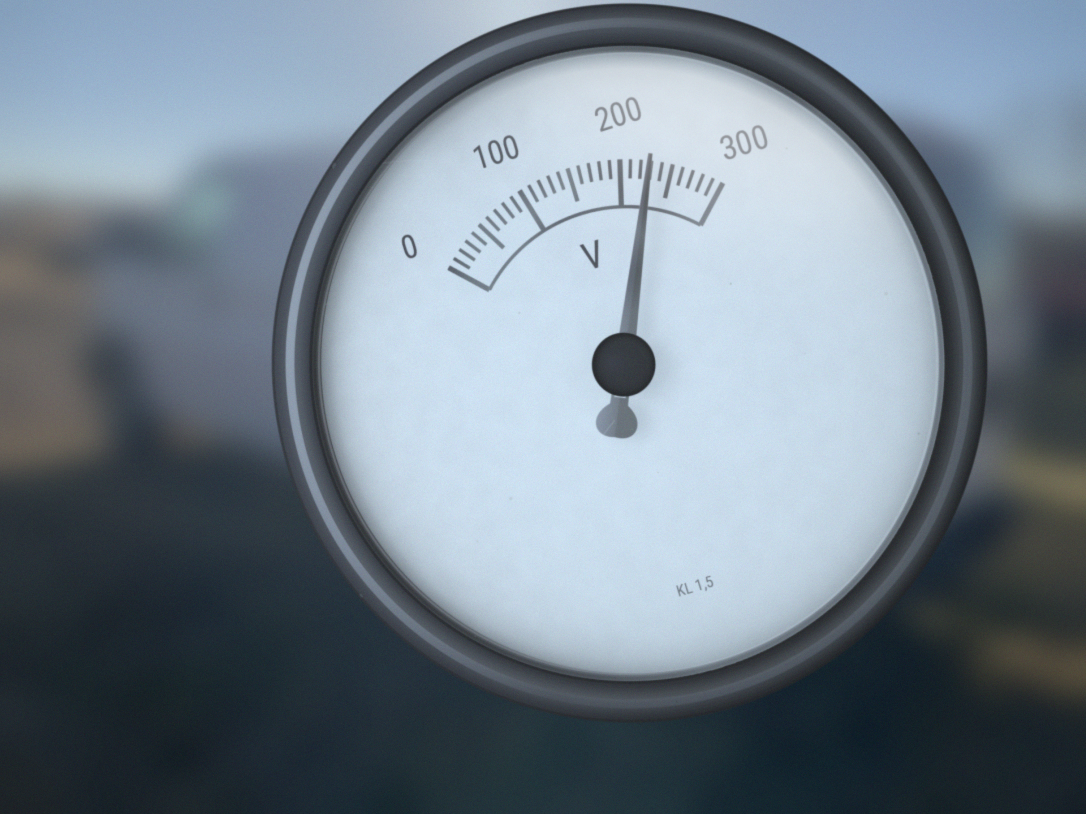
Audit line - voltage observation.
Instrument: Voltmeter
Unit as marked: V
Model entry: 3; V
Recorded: 230; V
